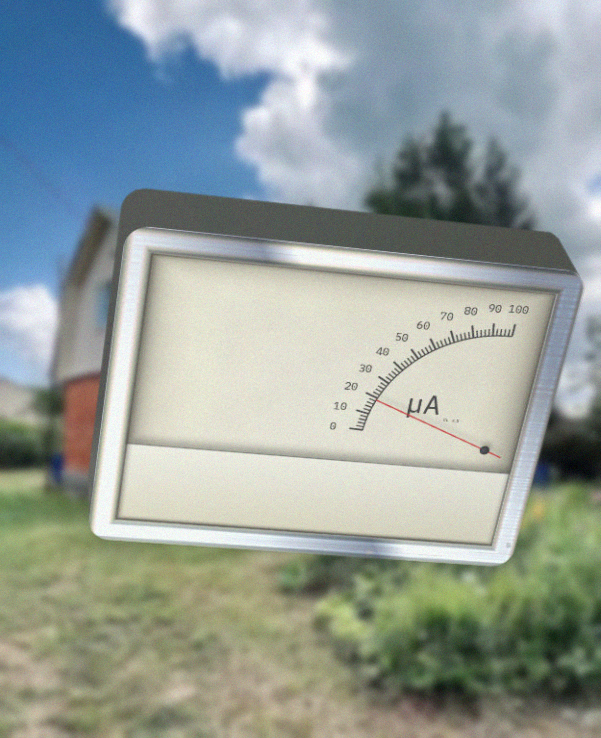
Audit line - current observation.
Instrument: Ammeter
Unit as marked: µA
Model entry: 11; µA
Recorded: 20; µA
